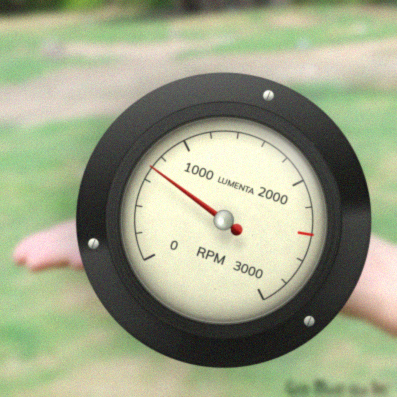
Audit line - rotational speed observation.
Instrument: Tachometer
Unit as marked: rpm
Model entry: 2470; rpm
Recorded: 700; rpm
